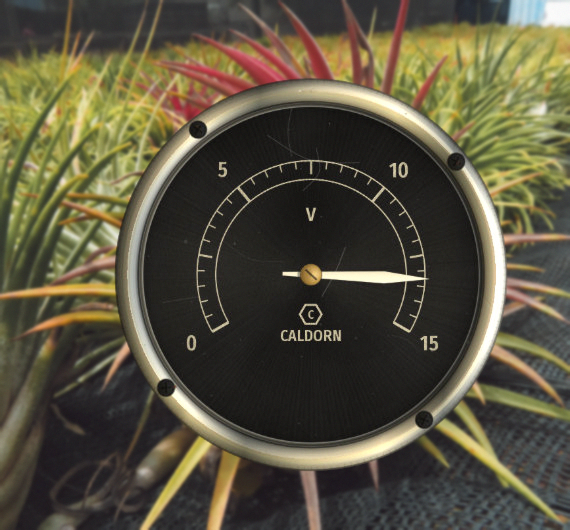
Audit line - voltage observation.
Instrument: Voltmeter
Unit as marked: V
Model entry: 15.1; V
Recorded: 13.25; V
